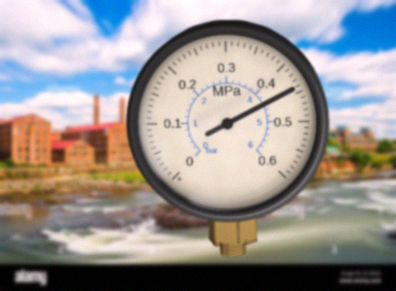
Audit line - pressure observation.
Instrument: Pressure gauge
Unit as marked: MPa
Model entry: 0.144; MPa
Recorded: 0.44; MPa
